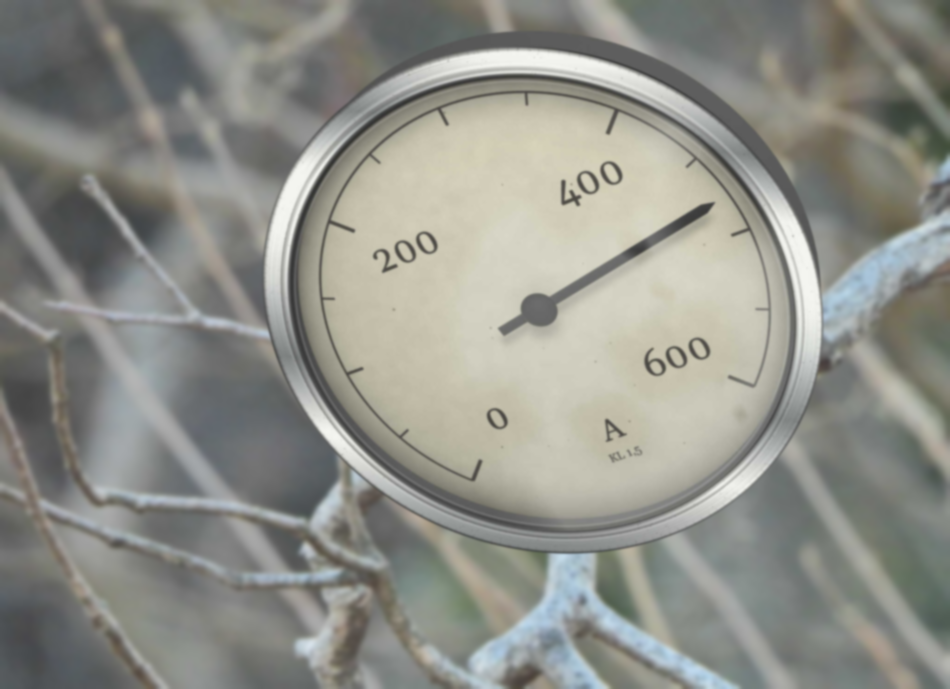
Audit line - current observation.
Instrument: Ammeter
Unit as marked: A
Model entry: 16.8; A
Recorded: 475; A
